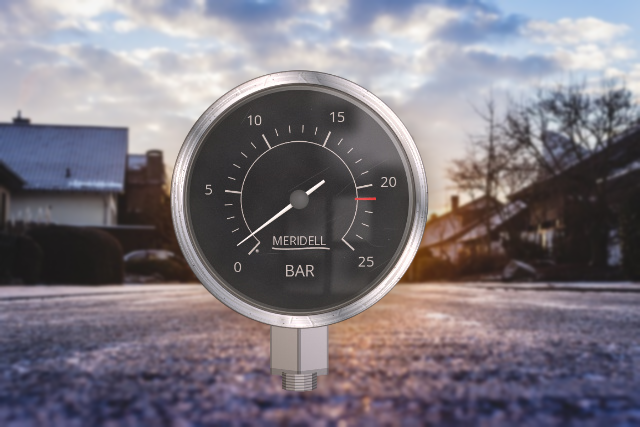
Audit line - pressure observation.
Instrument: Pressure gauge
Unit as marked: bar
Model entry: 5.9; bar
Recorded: 1; bar
